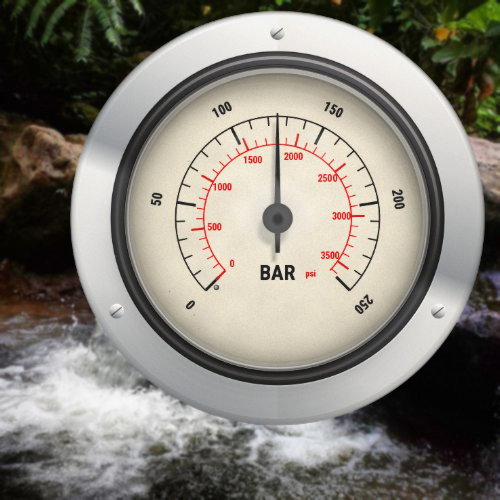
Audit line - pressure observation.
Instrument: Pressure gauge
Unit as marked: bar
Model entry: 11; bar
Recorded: 125; bar
